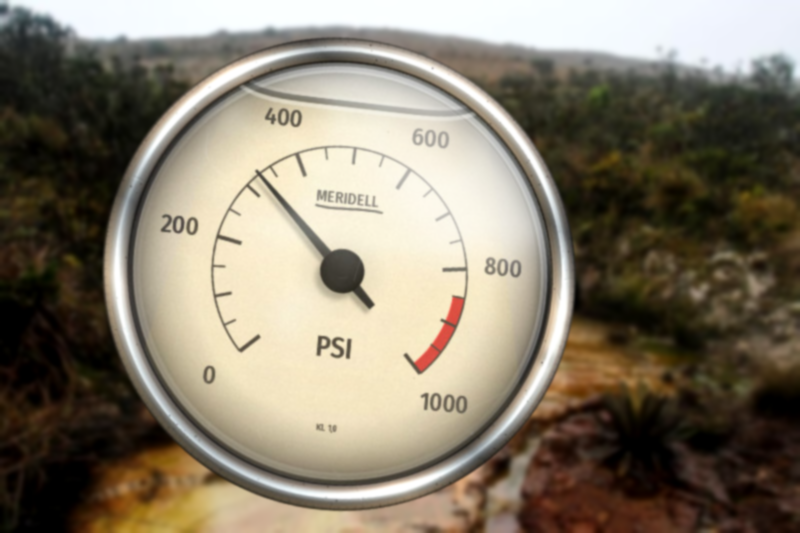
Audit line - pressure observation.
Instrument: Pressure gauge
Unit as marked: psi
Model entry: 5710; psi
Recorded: 325; psi
